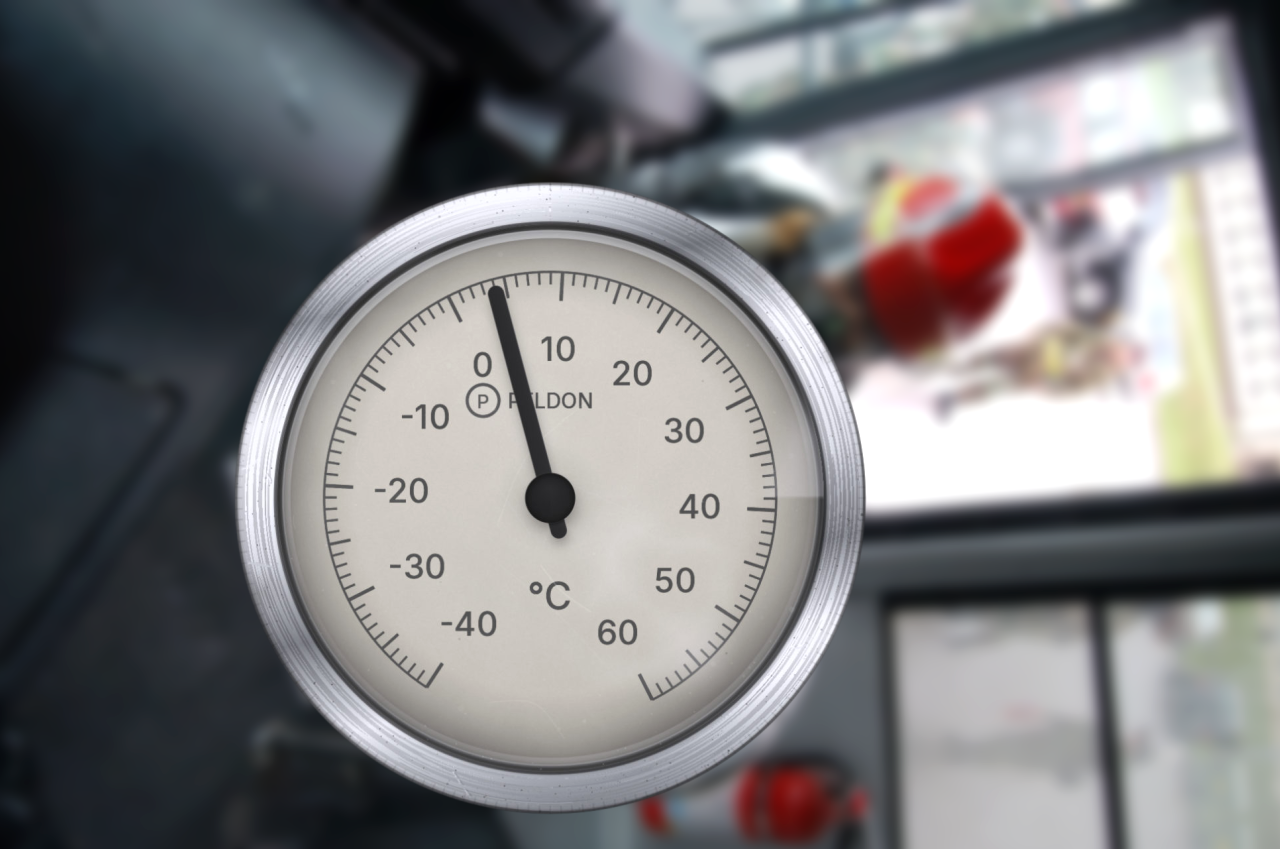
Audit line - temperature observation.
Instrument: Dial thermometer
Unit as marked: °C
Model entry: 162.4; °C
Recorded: 4; °C
